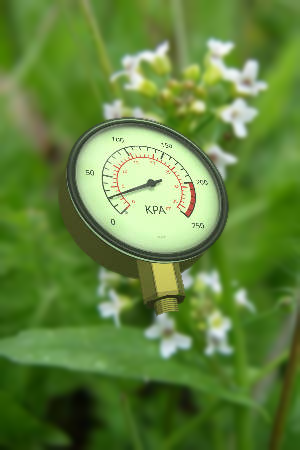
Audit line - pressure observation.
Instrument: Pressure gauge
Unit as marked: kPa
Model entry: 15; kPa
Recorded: 20; kPa
